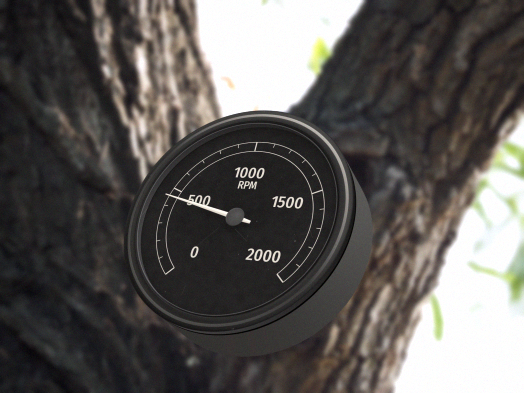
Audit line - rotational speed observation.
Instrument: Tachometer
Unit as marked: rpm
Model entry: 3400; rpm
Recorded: 450; rpm
